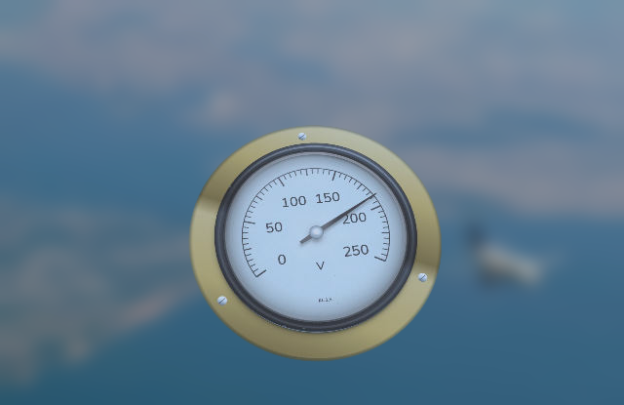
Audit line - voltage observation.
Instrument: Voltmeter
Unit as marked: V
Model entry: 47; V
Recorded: 190; V
